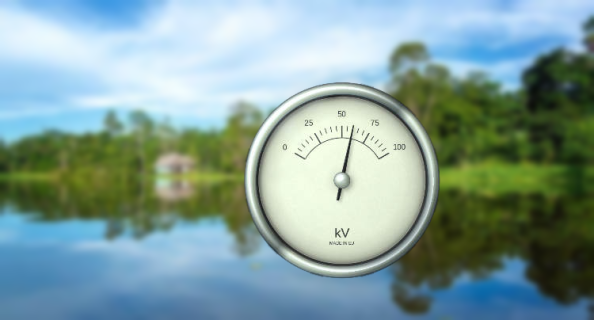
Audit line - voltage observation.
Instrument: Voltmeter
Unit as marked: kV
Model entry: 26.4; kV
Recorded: 60; kV
